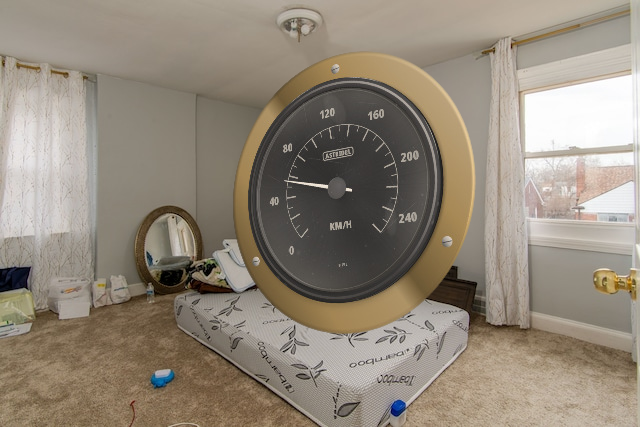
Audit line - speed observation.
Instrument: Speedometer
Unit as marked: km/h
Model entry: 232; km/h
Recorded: 55; km/h
